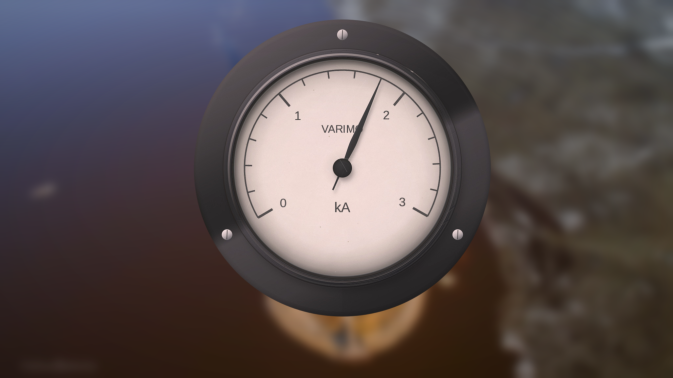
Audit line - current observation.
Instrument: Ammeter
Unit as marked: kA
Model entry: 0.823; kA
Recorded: 1.8; kA
